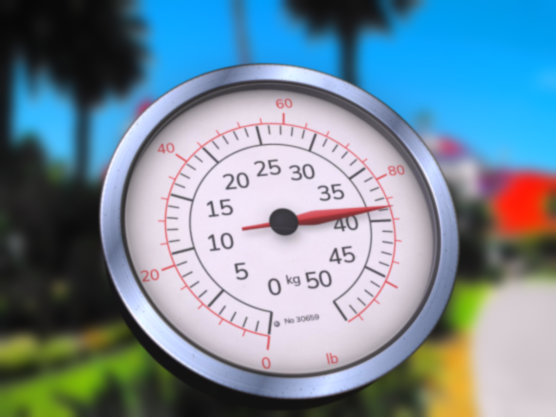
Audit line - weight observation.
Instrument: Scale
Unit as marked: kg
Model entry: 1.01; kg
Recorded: 39; kg
